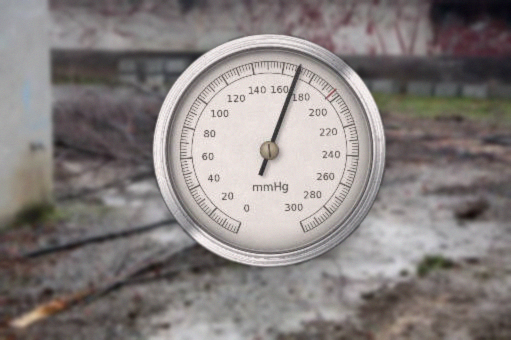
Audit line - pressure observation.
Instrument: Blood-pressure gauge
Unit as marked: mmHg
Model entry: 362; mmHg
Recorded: 170; mmHg
